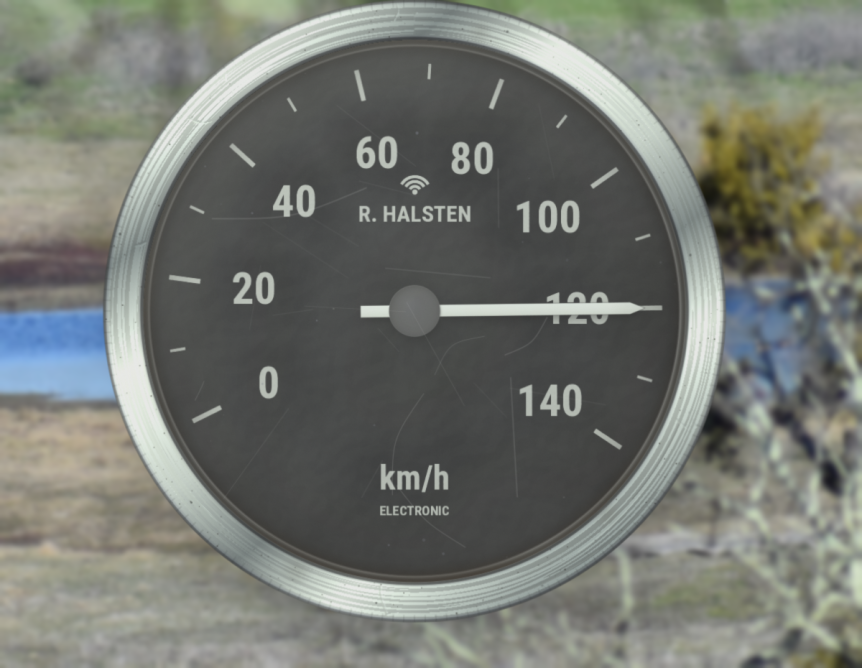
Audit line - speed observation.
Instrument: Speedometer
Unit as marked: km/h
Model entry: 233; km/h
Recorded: 120; km/h
